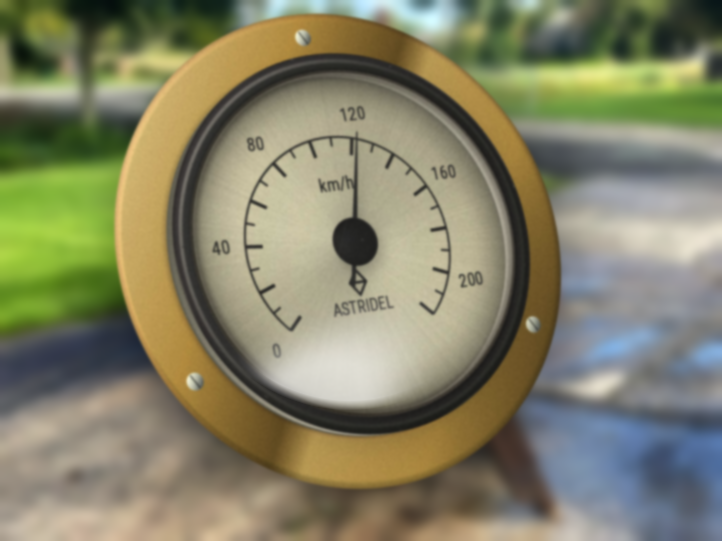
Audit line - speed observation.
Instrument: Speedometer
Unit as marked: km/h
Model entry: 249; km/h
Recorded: 120; km/h
